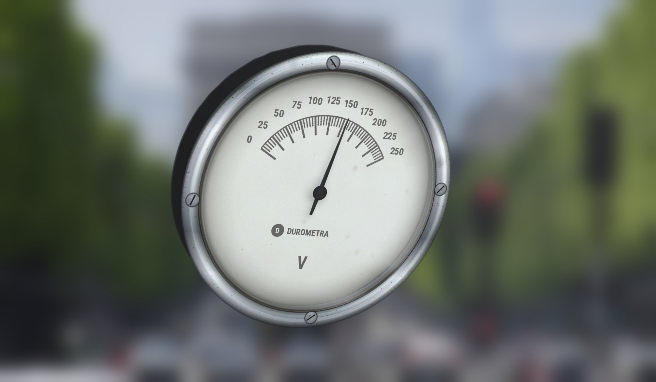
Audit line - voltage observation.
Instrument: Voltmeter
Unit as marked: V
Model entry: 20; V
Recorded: 150; V
